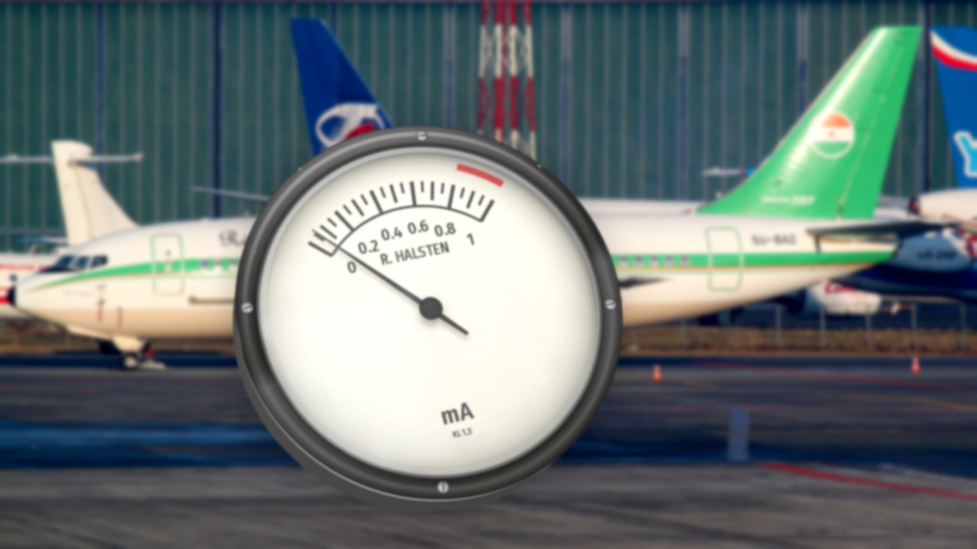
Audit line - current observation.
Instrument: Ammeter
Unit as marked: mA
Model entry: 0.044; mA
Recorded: 0.05; mA
